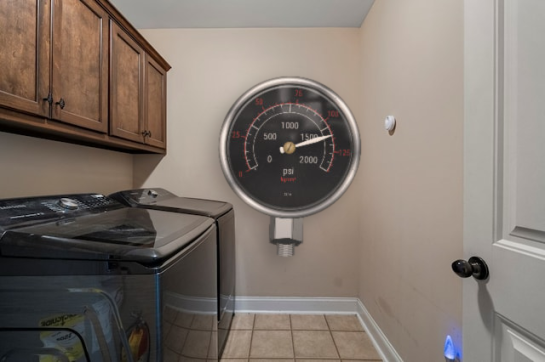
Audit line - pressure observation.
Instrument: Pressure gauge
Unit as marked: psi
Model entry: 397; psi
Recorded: 1600; psi
